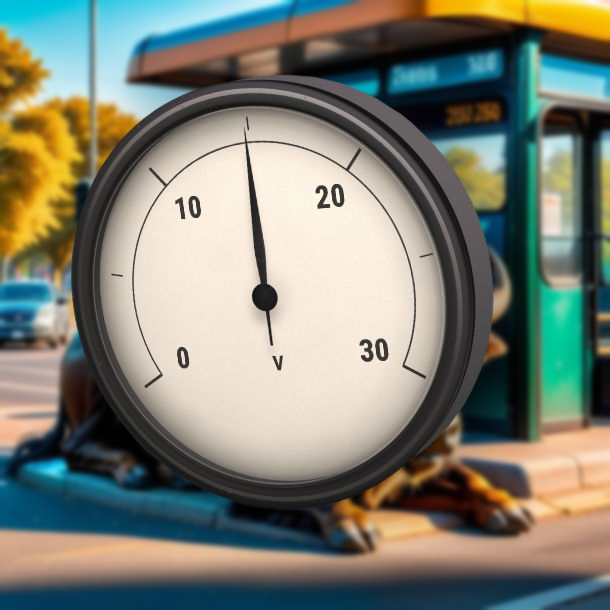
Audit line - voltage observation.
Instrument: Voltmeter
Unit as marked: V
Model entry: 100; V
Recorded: 15; V
